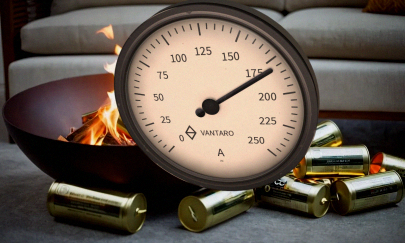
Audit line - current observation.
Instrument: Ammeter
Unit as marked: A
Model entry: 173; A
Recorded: 180; A
